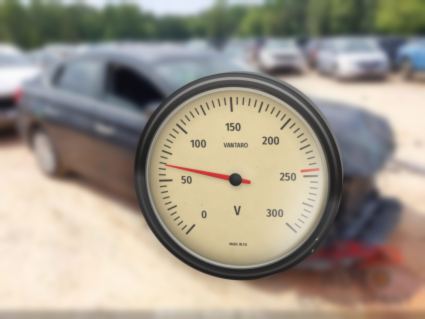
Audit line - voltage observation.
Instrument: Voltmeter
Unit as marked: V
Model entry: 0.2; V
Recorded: 65; V
